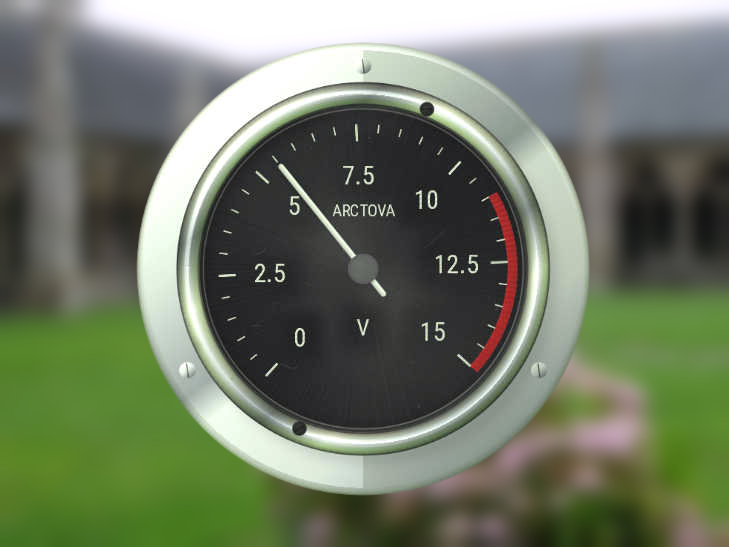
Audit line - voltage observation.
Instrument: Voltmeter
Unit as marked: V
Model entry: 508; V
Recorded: 5.5; V
